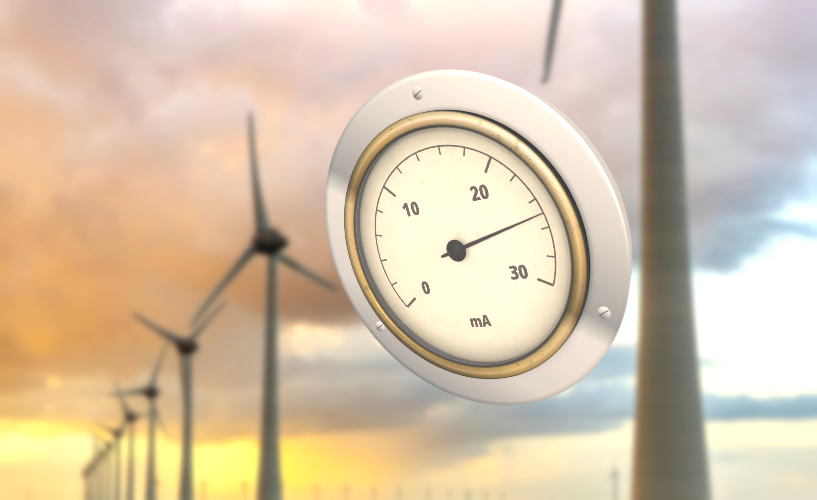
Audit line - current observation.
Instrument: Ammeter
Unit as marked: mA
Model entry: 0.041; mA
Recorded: 25; mA
